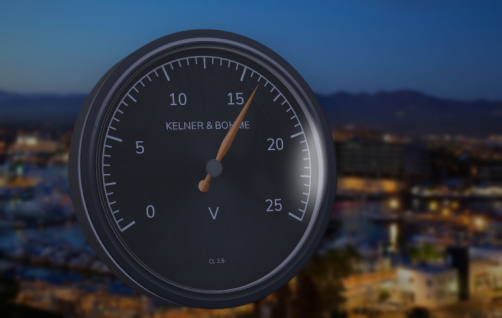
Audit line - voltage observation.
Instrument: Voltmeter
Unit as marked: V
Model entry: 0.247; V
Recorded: 16; V
